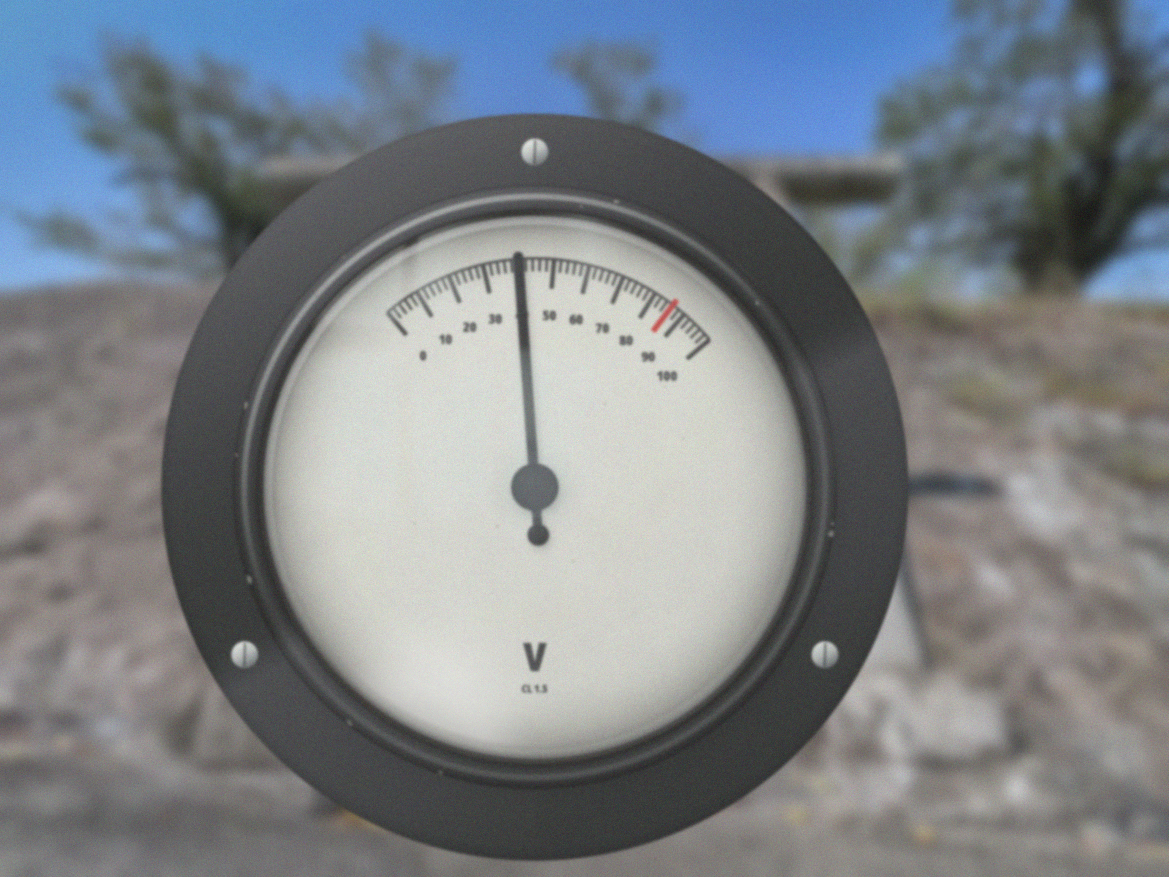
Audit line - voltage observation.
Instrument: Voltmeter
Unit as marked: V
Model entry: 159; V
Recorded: 40; V
